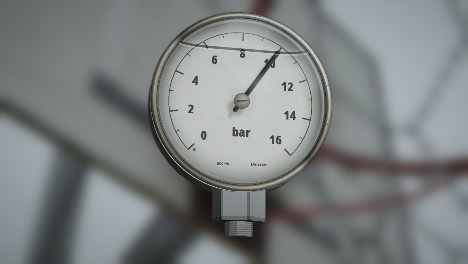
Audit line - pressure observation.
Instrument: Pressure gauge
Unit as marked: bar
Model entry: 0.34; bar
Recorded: 10; bar
